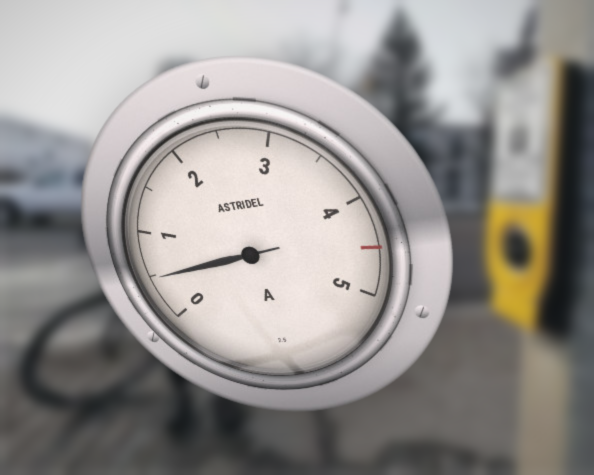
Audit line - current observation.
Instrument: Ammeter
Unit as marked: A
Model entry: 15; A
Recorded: 0.5; A
